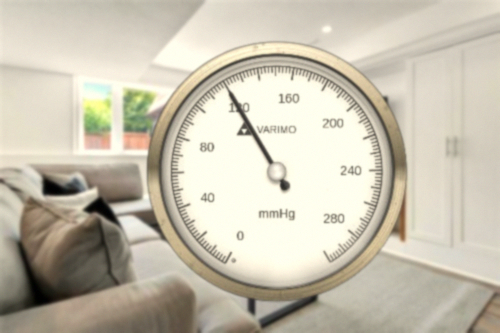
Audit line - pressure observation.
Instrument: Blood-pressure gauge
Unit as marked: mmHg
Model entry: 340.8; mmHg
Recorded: 120; mmHg
